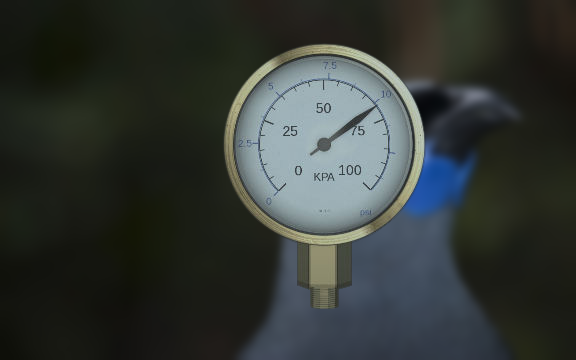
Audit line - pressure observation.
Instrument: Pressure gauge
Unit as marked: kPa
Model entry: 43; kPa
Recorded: 70; kPa
